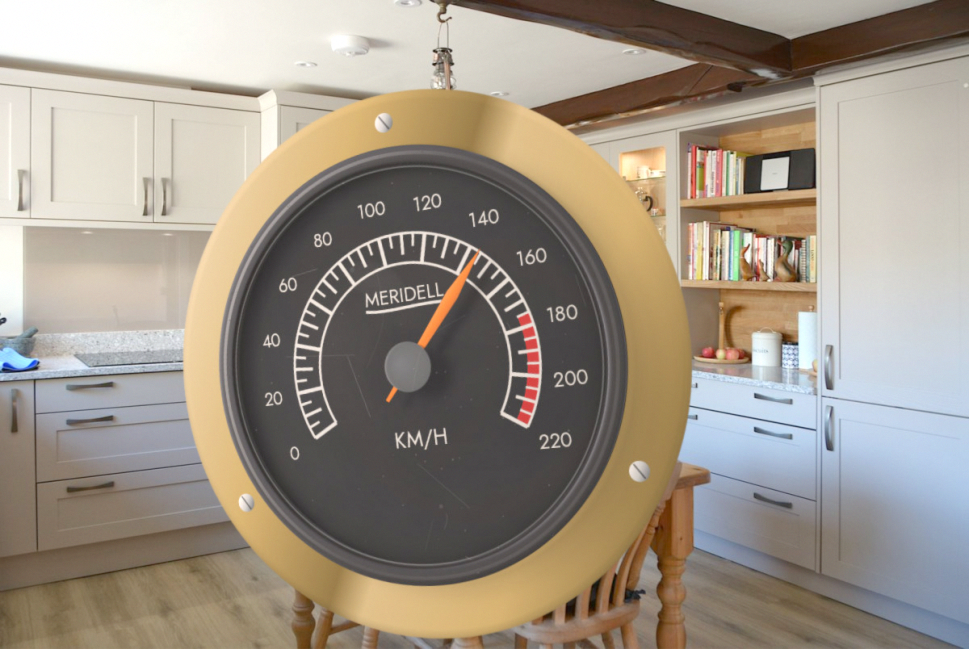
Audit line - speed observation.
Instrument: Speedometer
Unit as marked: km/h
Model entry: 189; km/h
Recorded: 145; km/h
